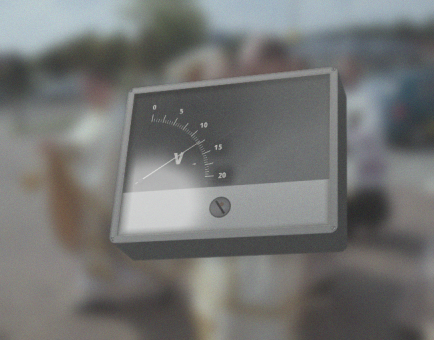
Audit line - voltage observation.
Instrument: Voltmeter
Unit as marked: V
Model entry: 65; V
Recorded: 12.5; V
